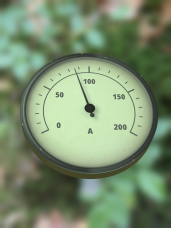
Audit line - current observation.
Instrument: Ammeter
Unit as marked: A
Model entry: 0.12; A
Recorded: 85; A
